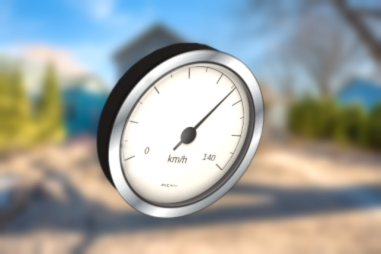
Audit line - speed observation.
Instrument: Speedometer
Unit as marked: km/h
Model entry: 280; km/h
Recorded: 90; km/h
